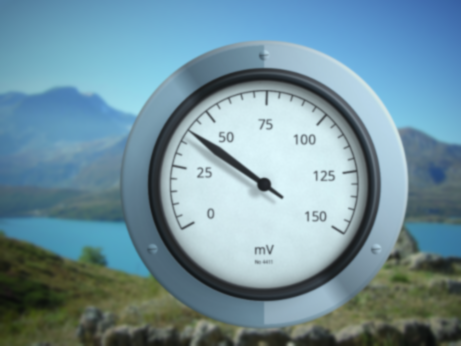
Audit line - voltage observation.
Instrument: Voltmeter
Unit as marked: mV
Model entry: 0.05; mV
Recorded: 40; mV
